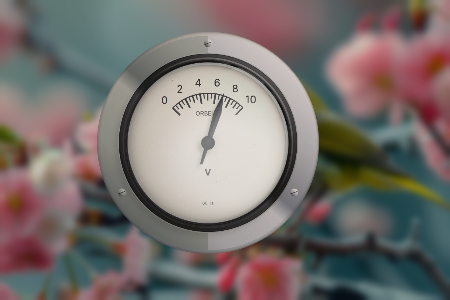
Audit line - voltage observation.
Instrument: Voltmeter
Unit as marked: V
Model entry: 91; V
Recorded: 7; V
